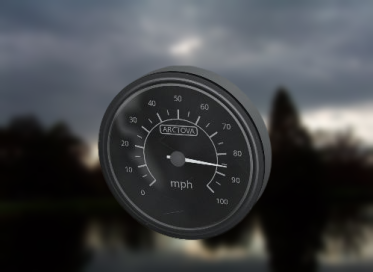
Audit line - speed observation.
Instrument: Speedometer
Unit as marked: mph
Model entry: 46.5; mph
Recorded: 85; mph
